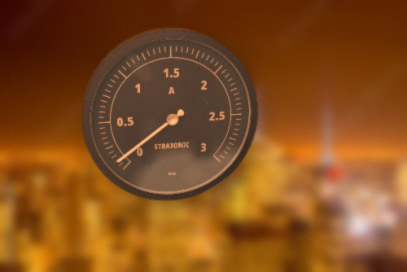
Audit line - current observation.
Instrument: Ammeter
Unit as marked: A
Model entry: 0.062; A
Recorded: 0.1; A
